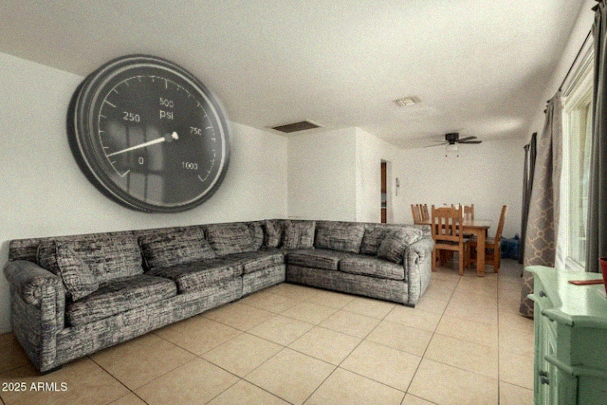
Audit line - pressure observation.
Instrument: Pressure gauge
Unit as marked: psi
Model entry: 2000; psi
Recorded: 75; psi
